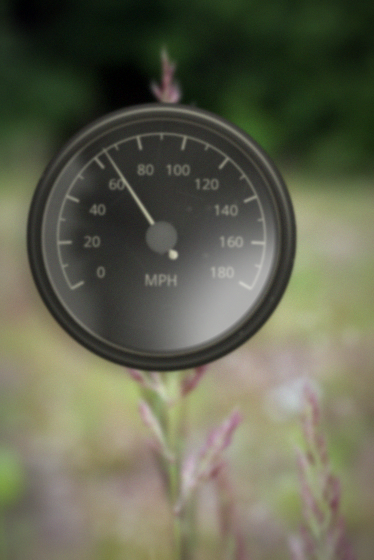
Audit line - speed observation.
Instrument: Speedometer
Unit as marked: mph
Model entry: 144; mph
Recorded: 65; mph
